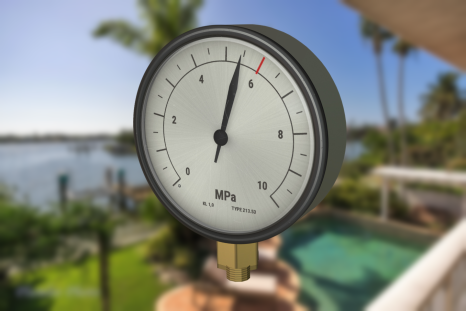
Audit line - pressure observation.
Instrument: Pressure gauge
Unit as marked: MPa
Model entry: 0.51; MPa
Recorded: 5.5; MPa
